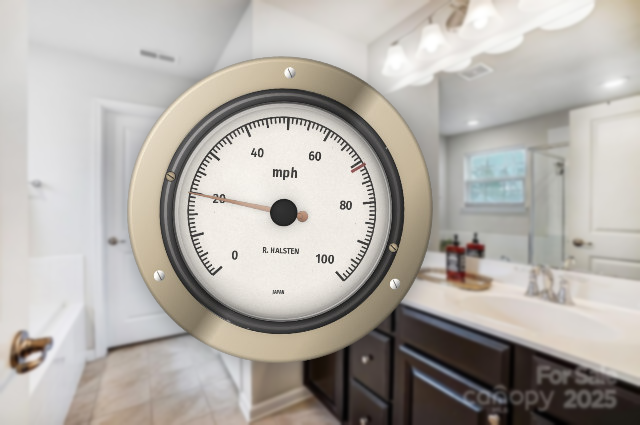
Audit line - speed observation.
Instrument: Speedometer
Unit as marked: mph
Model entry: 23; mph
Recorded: 20; mph
